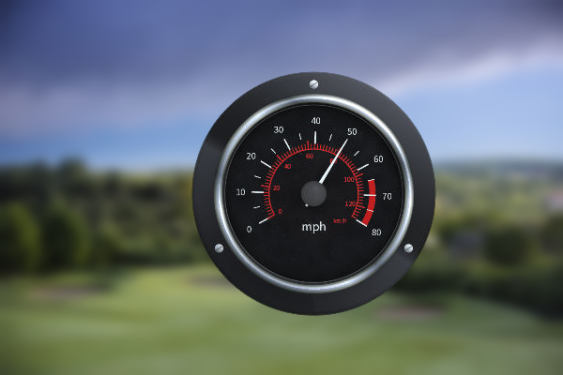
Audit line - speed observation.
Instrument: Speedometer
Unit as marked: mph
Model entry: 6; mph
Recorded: 50; mph
